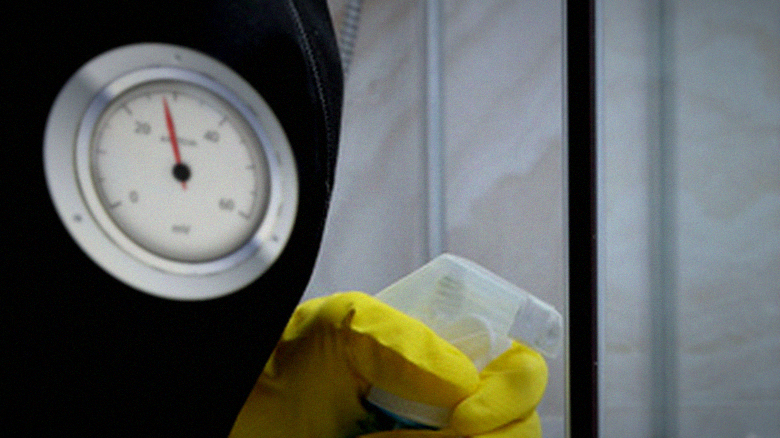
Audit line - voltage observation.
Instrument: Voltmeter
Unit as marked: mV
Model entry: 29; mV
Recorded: 27.5; mV
